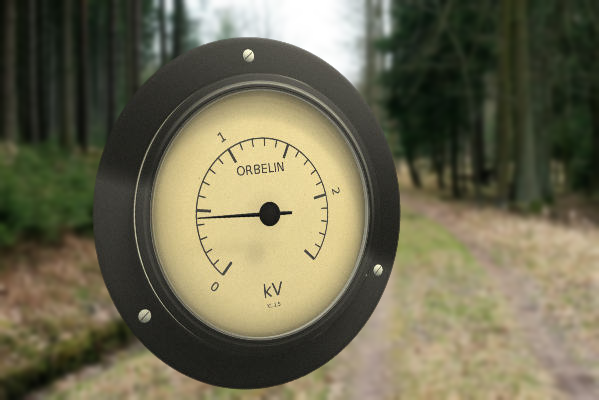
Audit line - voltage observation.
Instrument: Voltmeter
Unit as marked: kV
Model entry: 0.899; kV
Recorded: 0.45; kV
